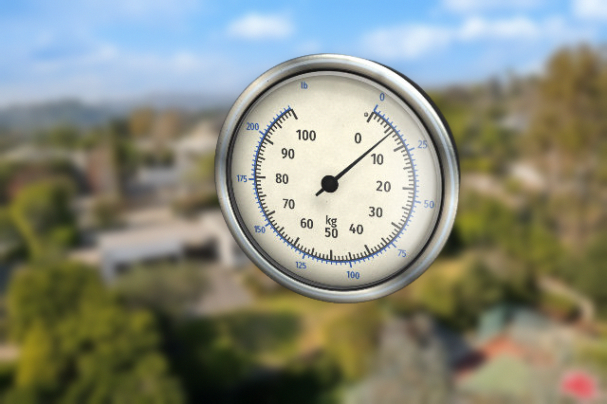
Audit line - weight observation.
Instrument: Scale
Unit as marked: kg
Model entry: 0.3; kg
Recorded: 6; kg
